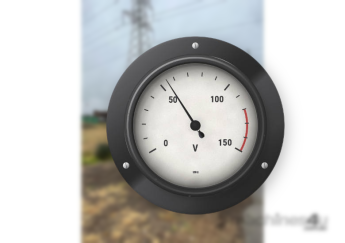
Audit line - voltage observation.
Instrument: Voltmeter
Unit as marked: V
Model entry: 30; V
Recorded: 55; V
